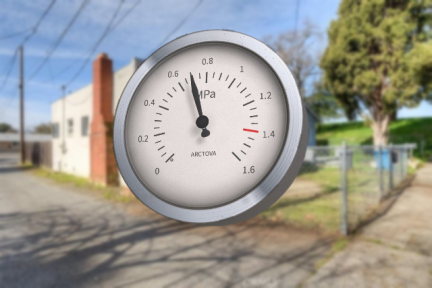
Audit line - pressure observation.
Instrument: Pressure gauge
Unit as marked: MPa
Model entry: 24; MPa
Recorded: 0.7; MPa
